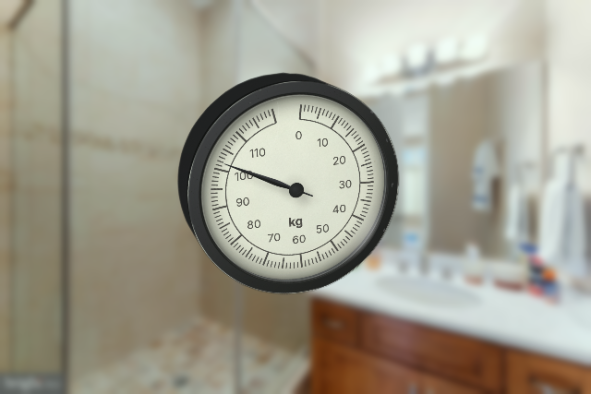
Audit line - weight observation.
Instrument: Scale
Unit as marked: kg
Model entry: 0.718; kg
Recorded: 102; kg
